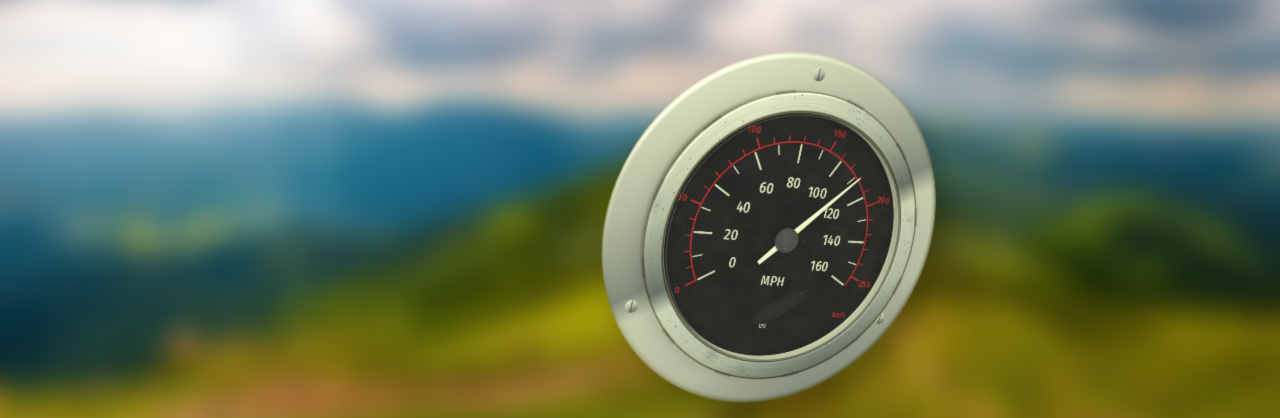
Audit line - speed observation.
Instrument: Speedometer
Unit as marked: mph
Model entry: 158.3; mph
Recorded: 110; mph
